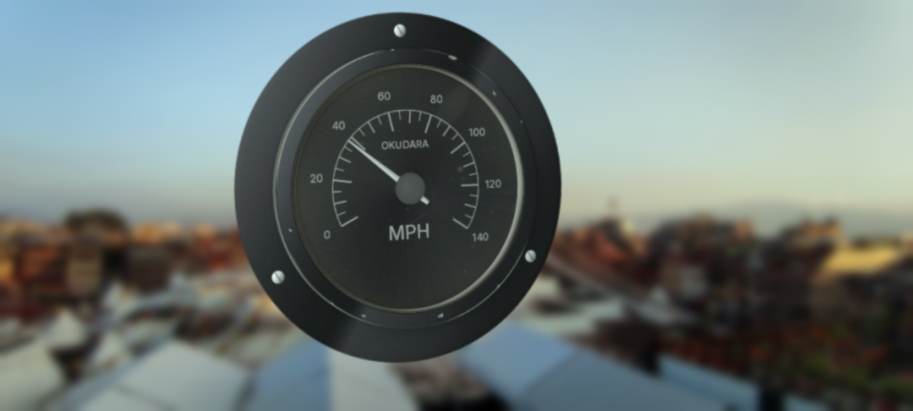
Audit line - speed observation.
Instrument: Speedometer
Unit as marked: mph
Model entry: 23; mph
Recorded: 37.5; mph
